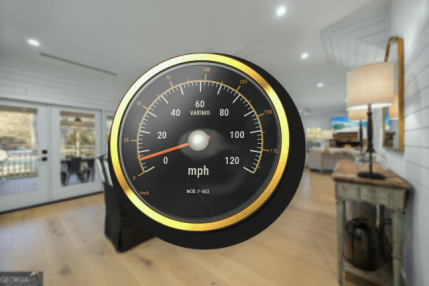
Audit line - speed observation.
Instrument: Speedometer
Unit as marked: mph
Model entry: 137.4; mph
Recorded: 6; mph
